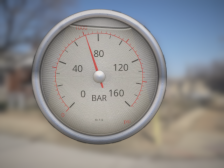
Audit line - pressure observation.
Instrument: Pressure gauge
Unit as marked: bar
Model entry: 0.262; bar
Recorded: 70; bar
